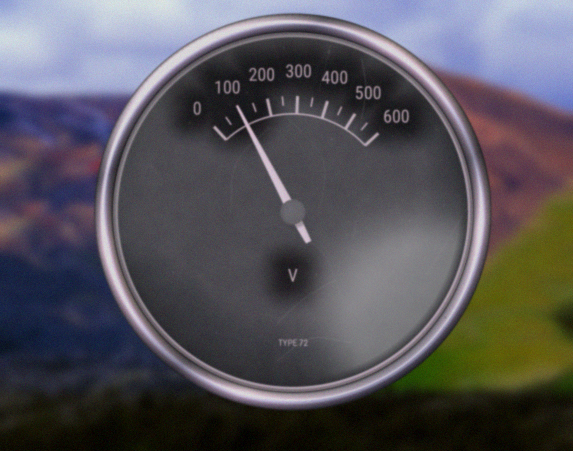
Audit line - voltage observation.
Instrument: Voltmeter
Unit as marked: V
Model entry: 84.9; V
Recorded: 100; V
